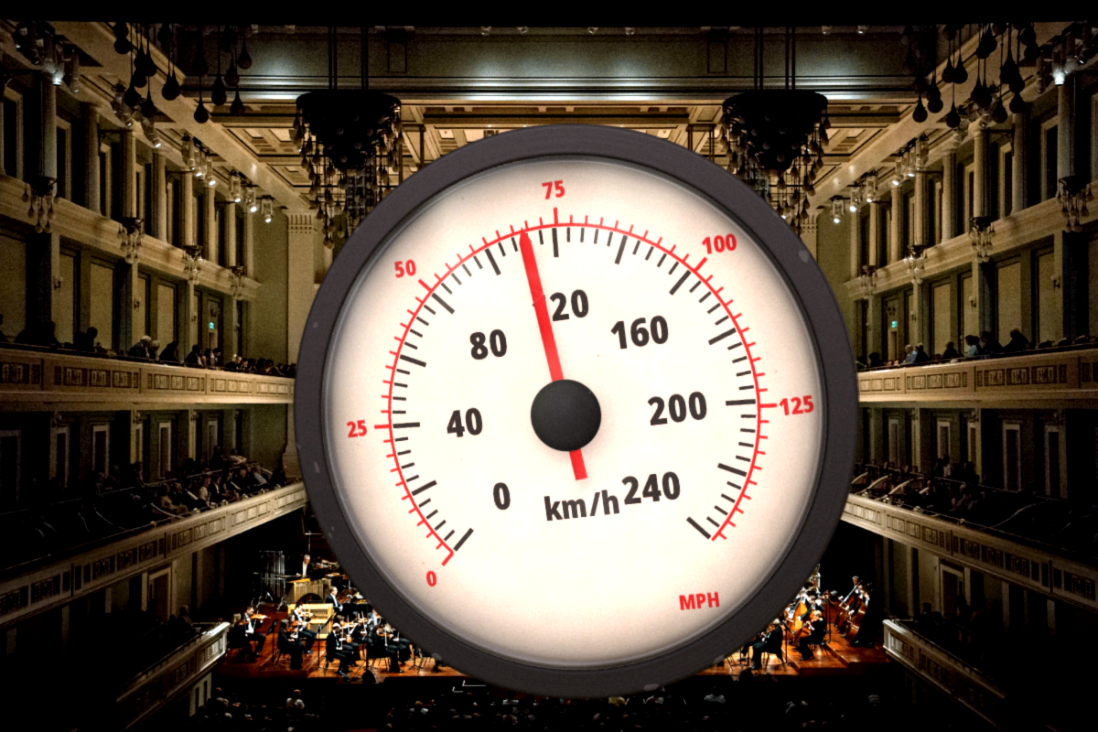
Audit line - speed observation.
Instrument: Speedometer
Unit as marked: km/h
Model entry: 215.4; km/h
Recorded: 112; km/h
